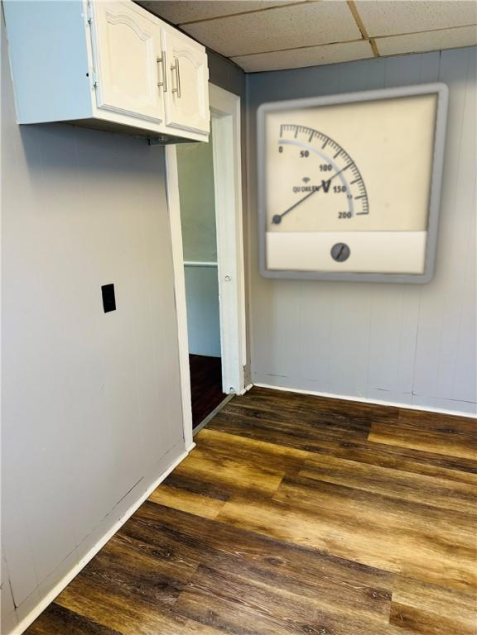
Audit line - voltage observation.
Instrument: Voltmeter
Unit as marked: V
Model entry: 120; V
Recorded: 125; V
